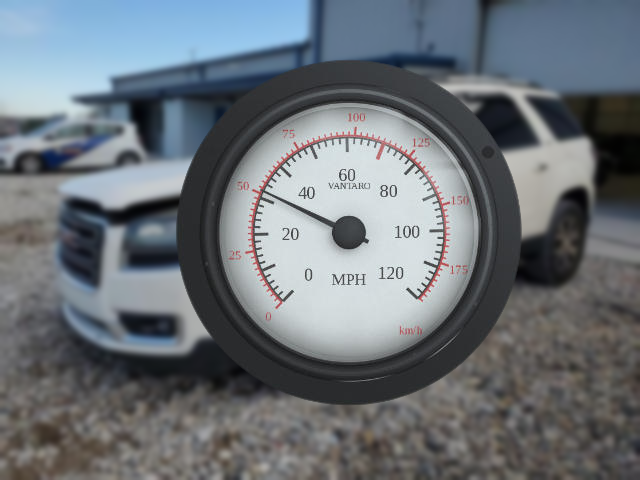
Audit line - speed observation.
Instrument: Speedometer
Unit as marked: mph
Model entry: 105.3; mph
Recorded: 32; mph
